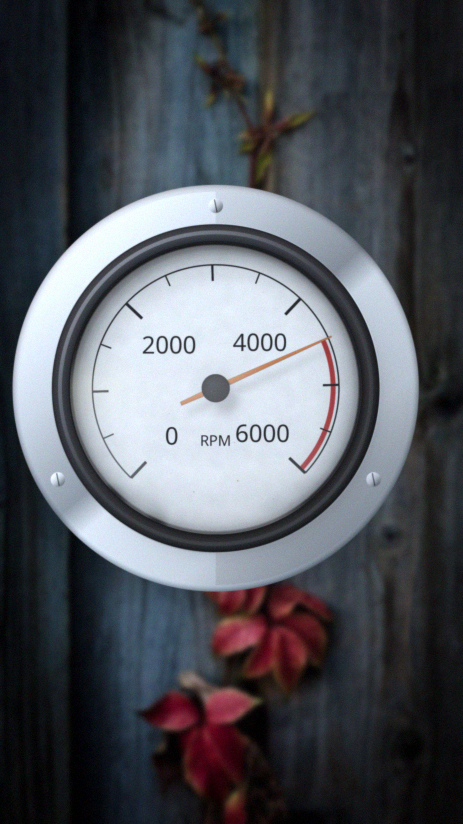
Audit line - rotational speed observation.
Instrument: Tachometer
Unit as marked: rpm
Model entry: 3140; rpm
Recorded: 4500; rpm
